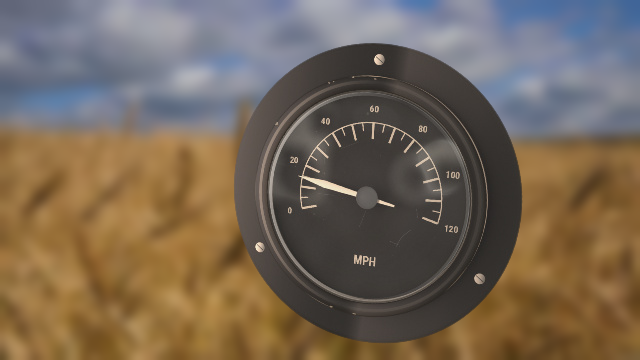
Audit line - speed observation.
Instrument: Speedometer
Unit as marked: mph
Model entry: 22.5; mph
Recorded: 15; mph
